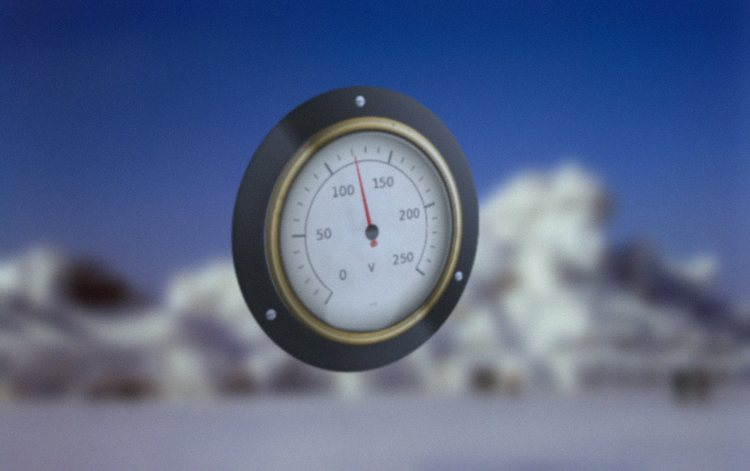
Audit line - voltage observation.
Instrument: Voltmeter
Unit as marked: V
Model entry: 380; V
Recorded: 120; V
